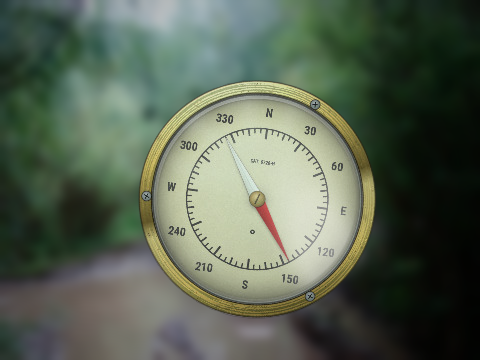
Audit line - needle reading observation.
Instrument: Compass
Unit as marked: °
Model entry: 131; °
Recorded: 145; °
